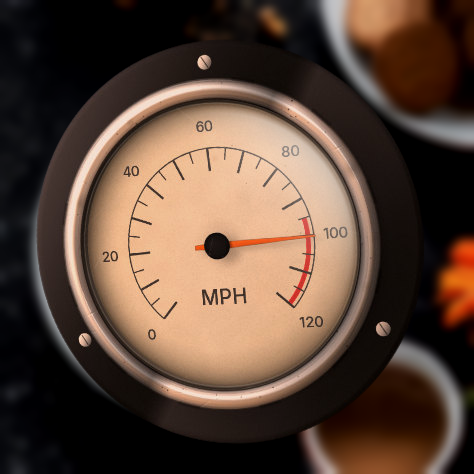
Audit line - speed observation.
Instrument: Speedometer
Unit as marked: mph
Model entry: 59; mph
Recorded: 100; mph
